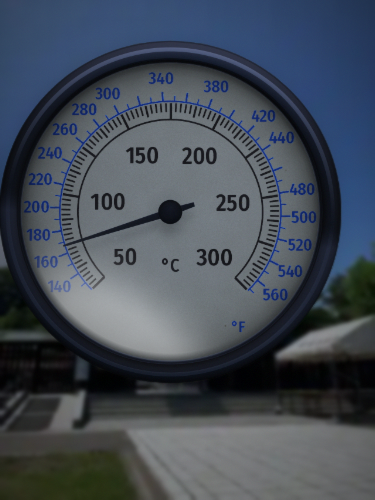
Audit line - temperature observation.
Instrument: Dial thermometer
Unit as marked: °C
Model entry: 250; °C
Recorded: 75; °C
